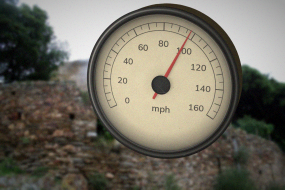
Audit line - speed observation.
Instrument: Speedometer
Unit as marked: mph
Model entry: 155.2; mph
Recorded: 97.5; mph
